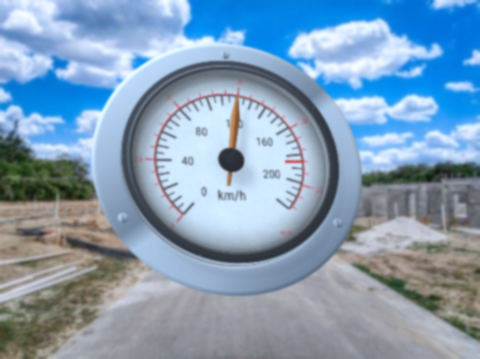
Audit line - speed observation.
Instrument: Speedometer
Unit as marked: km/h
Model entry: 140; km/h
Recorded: 120; km/h
